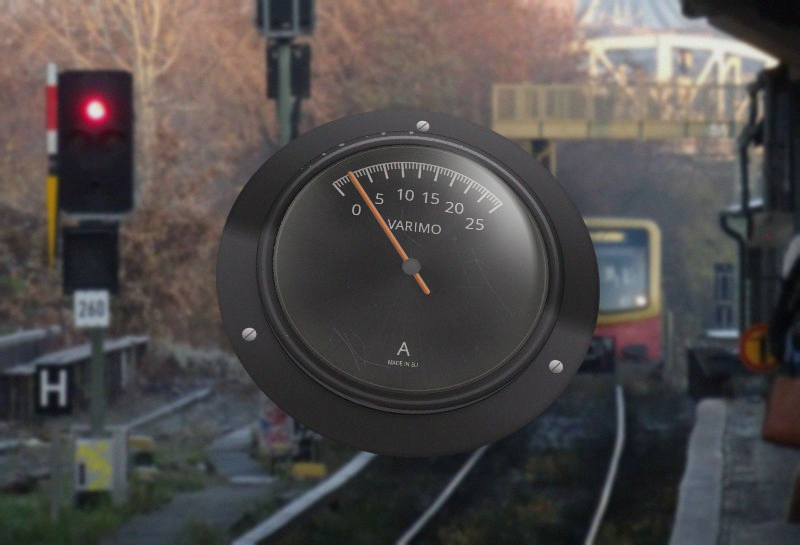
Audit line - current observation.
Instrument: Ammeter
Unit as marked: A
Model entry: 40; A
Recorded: 2.5; A
